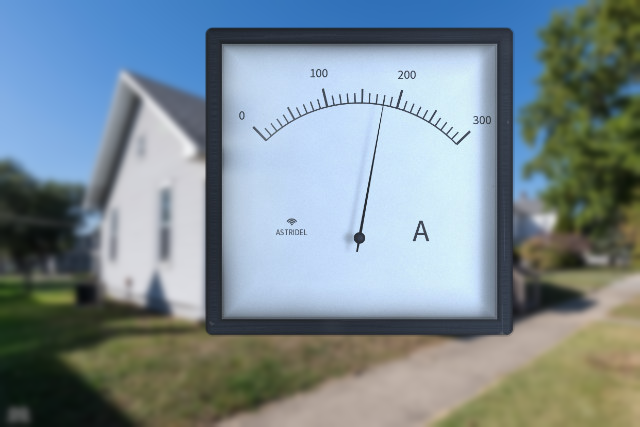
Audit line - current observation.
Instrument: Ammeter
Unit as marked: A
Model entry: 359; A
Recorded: 180; A
